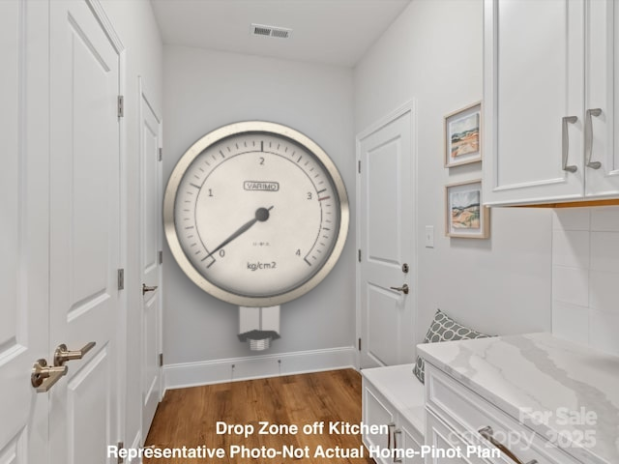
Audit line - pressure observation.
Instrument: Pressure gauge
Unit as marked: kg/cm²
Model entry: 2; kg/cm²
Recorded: 0.1; kg/cm²
